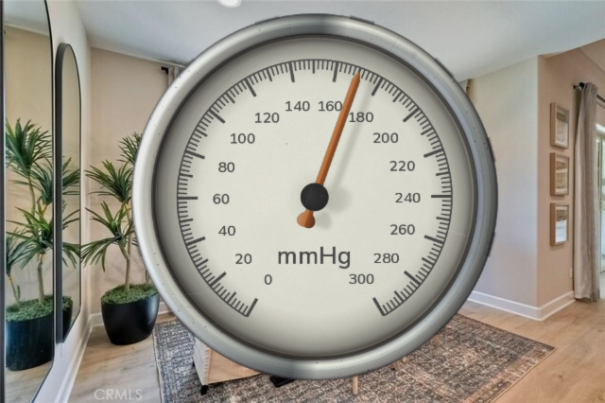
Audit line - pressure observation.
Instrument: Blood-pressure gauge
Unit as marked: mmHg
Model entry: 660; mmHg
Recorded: 170; mmHg
